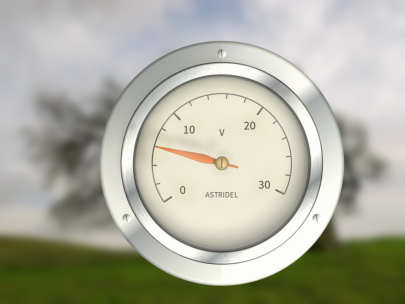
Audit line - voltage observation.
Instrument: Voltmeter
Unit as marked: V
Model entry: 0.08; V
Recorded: 6; V
